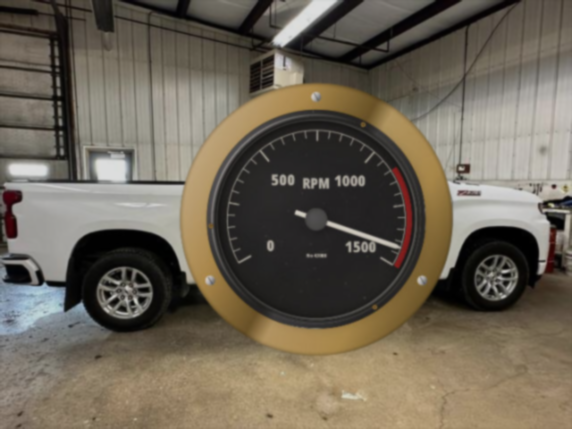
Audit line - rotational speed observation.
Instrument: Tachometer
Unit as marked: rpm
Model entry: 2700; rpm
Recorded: 1425; rpm
